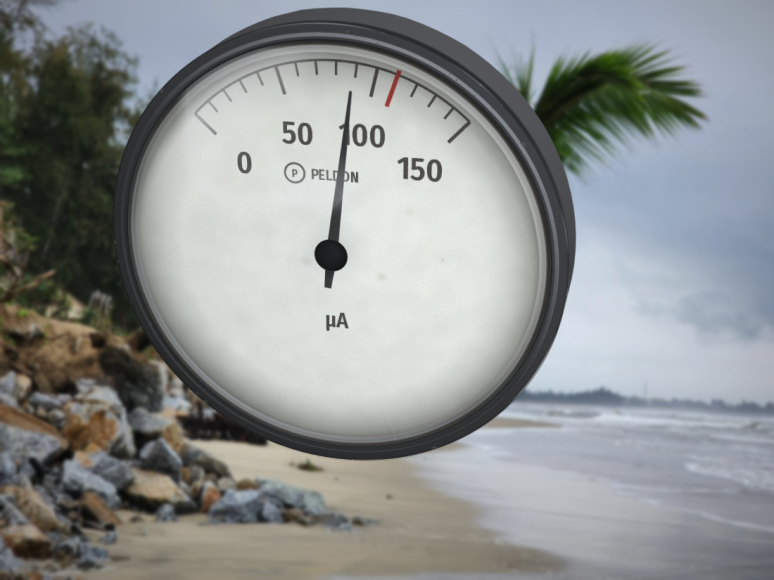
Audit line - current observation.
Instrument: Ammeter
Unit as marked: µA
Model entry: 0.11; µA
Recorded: 90; µA
